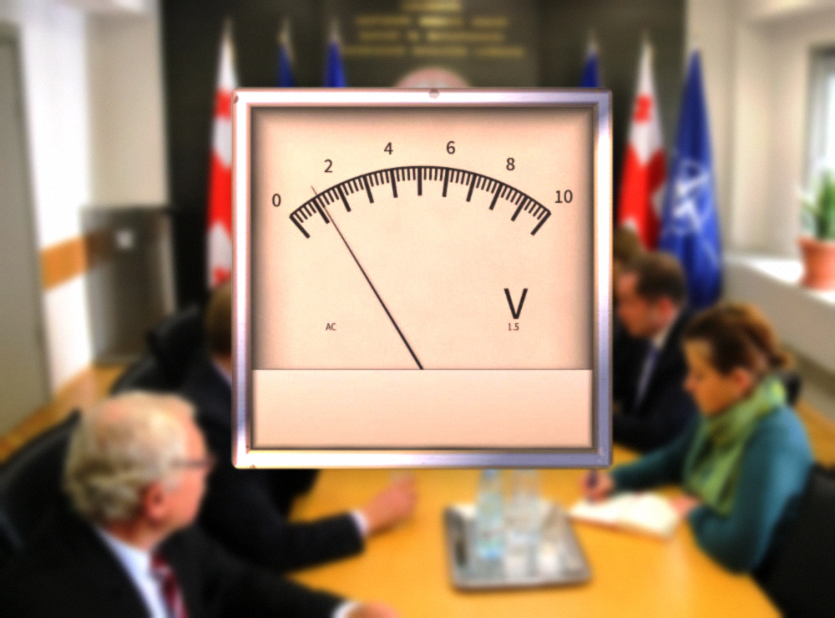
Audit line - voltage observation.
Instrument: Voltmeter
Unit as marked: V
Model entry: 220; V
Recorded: 1.2; V
